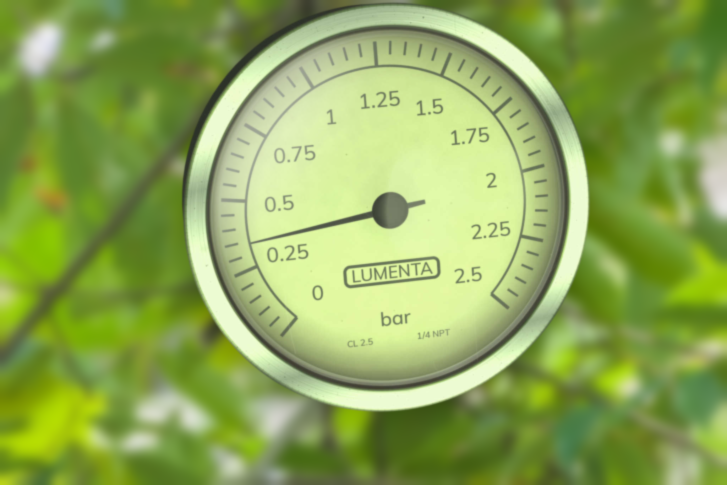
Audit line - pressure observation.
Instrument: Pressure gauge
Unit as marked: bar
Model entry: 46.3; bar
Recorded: 0.35; bar
